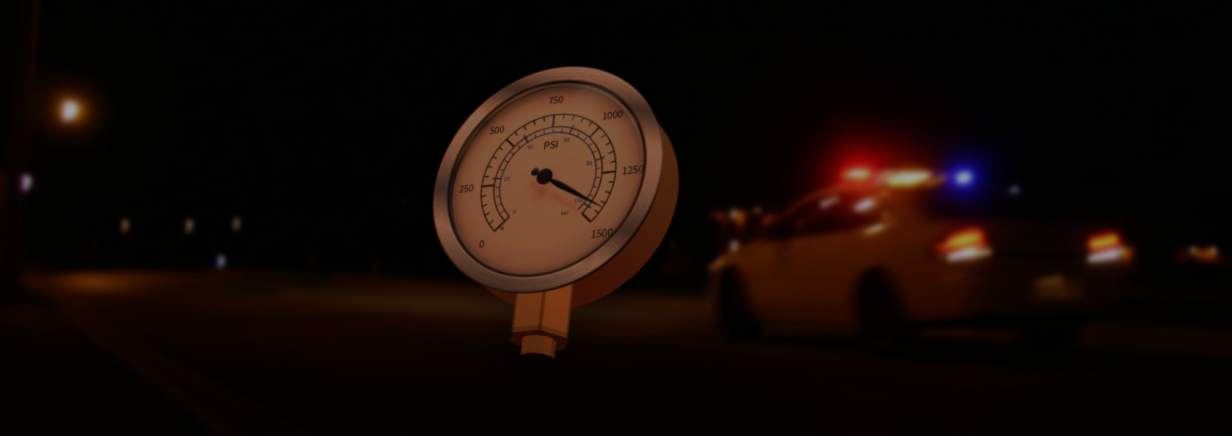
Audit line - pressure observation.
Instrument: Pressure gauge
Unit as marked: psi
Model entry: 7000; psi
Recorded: 1425; psi
